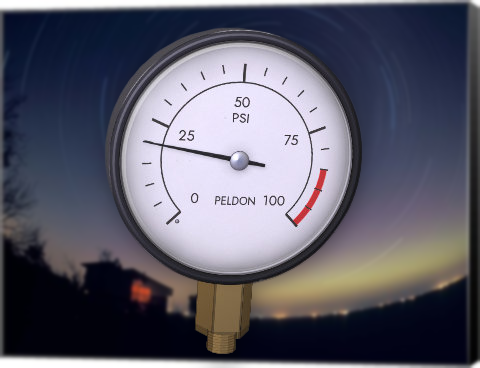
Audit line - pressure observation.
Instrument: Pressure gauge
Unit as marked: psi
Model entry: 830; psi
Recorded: 20; psi
